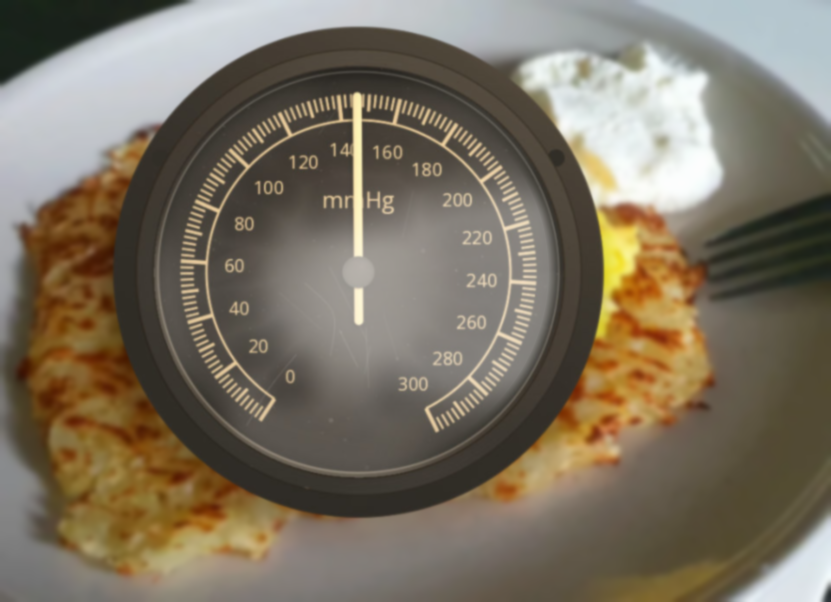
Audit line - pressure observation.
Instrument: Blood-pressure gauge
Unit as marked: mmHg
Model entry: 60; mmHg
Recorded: 146; mmHg
